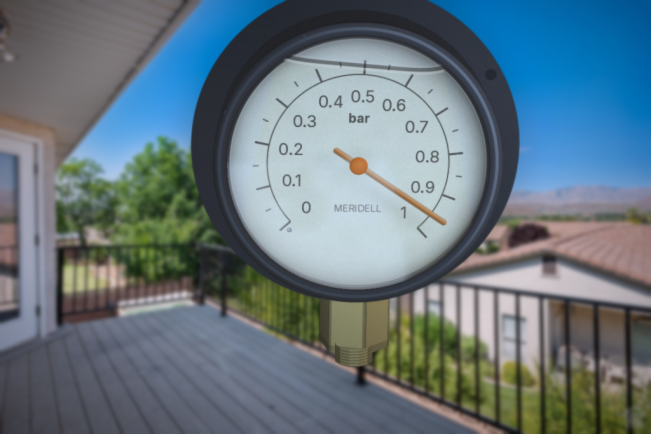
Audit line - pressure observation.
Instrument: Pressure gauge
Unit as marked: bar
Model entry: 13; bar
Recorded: 0.95; bar
